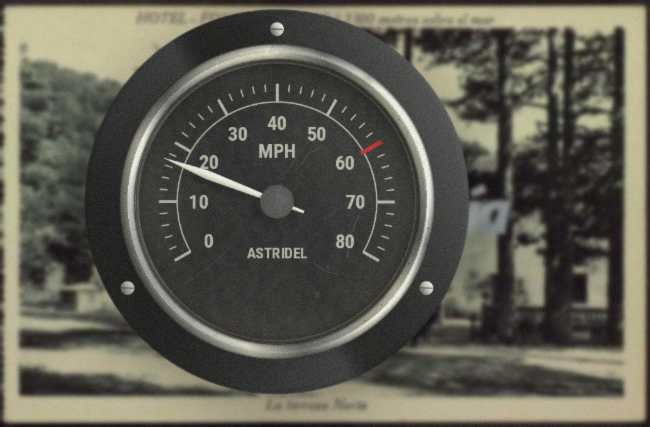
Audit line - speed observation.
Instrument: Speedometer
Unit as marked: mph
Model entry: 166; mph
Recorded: 17; mph
